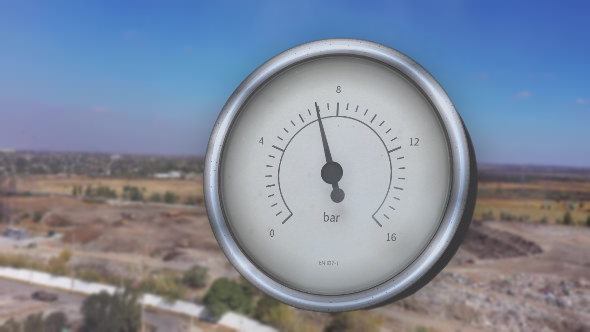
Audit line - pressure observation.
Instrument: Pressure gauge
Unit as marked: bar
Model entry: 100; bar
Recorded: 7; bar
